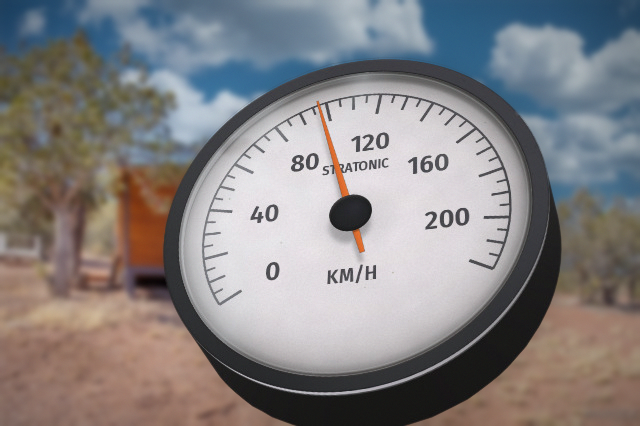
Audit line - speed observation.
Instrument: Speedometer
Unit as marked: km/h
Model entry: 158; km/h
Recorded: 97.5; km/h
